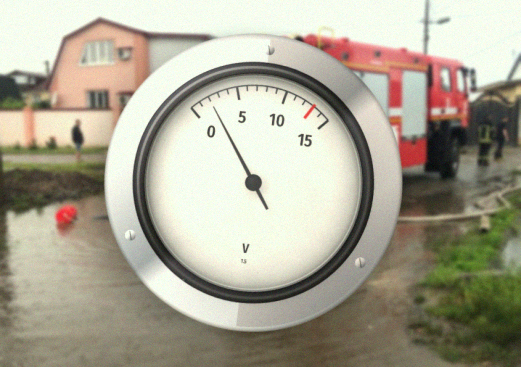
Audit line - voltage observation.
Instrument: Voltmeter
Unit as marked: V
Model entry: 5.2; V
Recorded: 2; V
